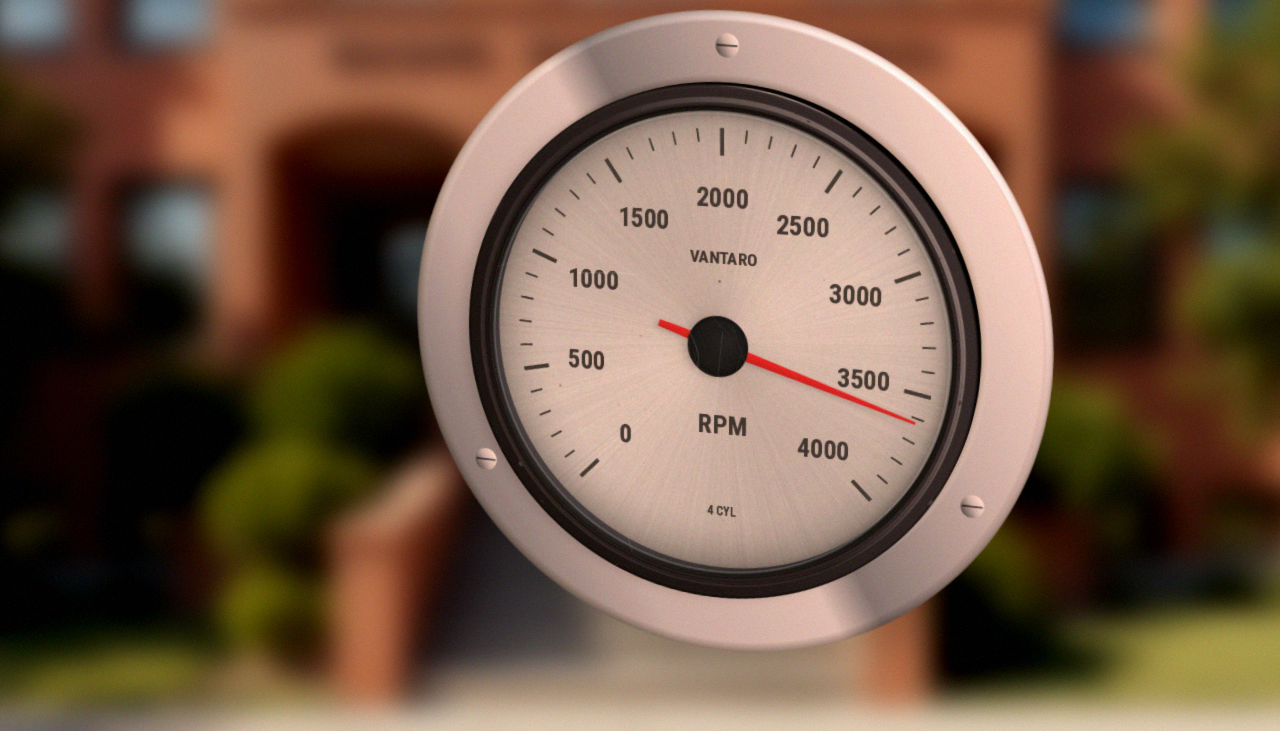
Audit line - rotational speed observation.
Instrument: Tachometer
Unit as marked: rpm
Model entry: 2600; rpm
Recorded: 3600; rpm
